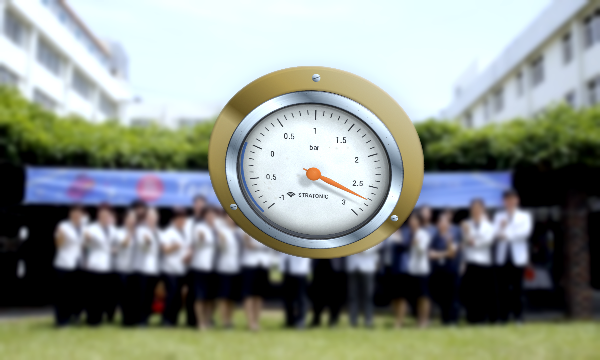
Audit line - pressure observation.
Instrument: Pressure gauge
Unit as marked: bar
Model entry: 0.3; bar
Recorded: 2.7; bar
